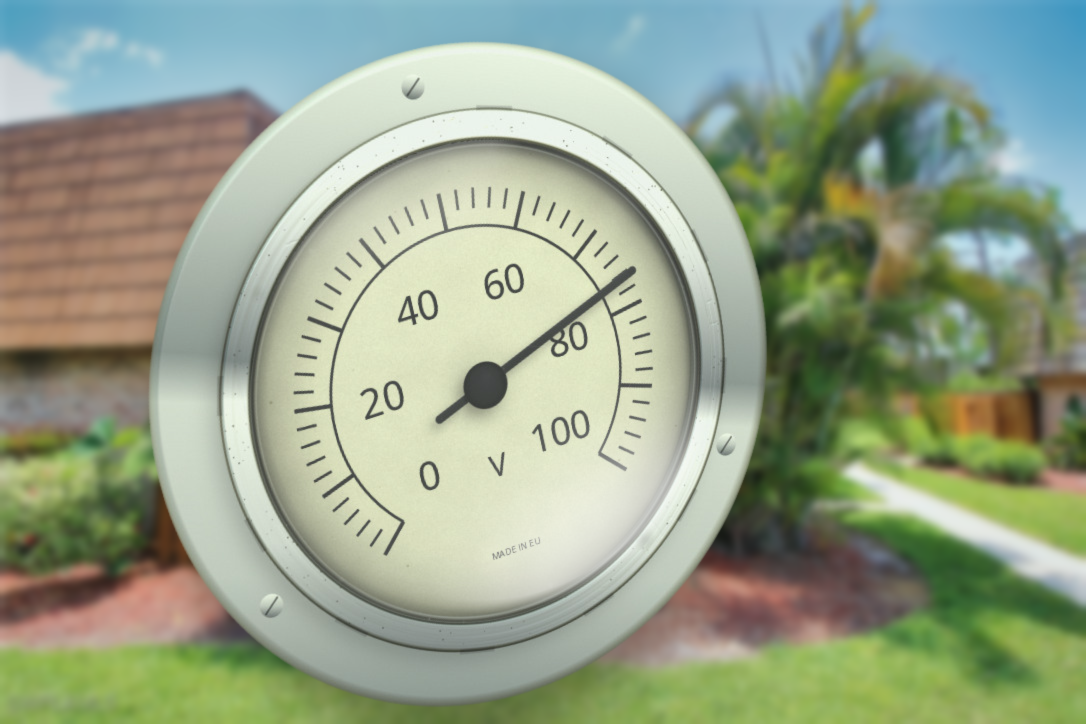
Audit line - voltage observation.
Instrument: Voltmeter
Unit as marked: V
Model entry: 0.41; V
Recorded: 76; V
